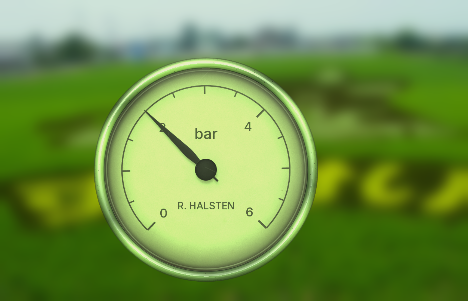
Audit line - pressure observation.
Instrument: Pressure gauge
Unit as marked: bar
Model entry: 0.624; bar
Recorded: 2; bar
